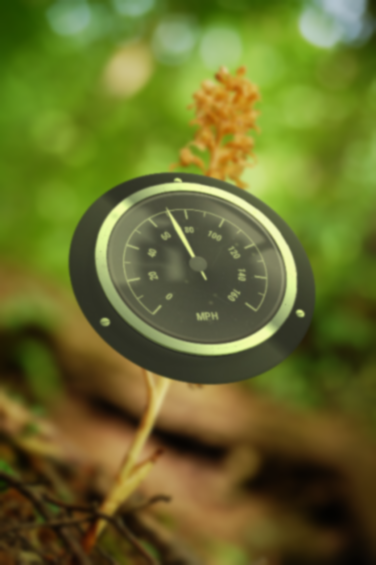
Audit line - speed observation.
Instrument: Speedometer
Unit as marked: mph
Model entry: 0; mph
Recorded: 70; mph
